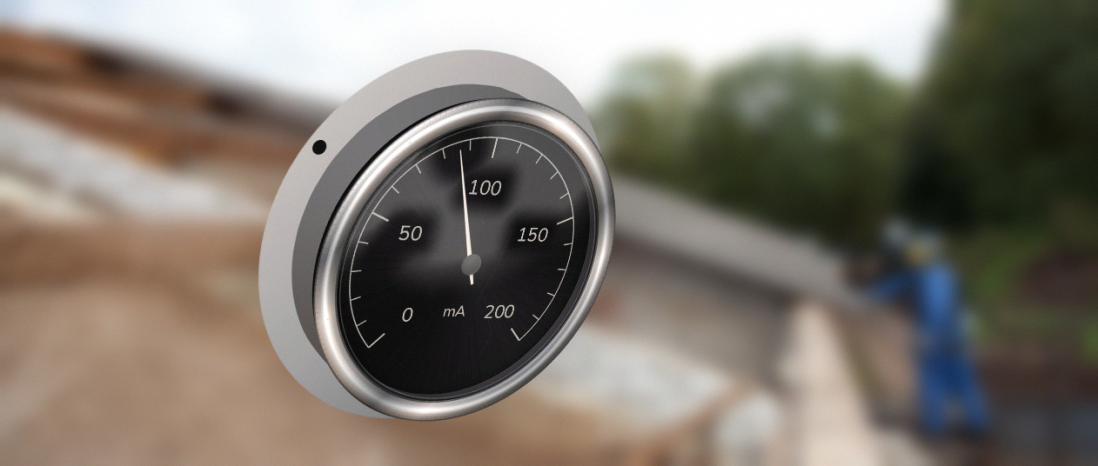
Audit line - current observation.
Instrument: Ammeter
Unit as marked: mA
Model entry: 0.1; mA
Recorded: 85; mA
